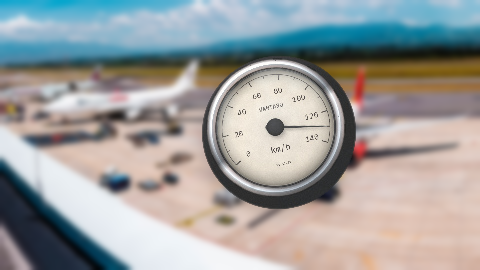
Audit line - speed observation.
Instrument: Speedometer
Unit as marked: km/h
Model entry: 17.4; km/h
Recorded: 130; km/h
